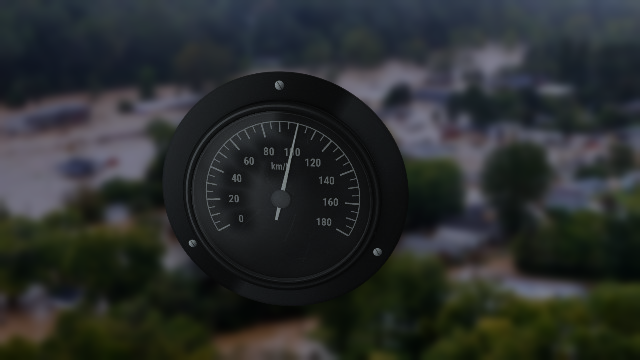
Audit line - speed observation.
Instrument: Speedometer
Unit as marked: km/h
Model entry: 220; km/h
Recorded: 100; km/h
